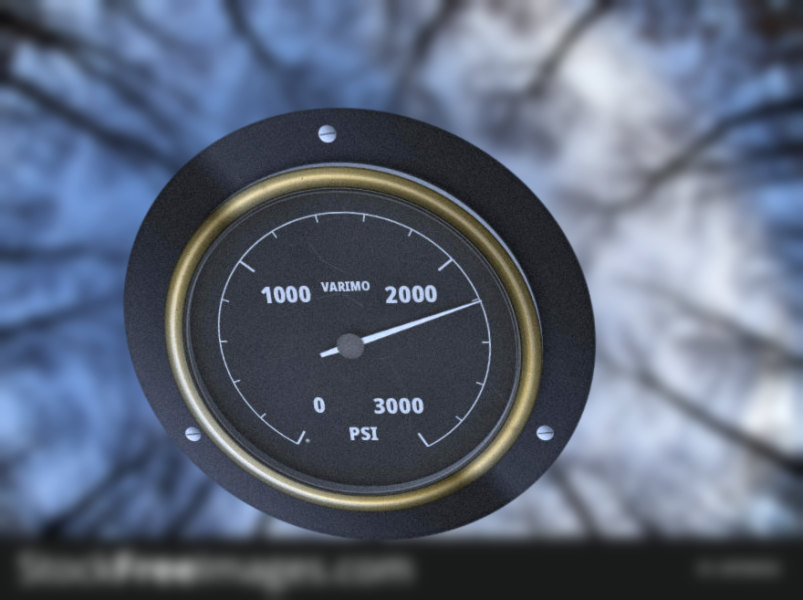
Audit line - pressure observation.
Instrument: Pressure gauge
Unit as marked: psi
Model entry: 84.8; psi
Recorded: 2200; psi
